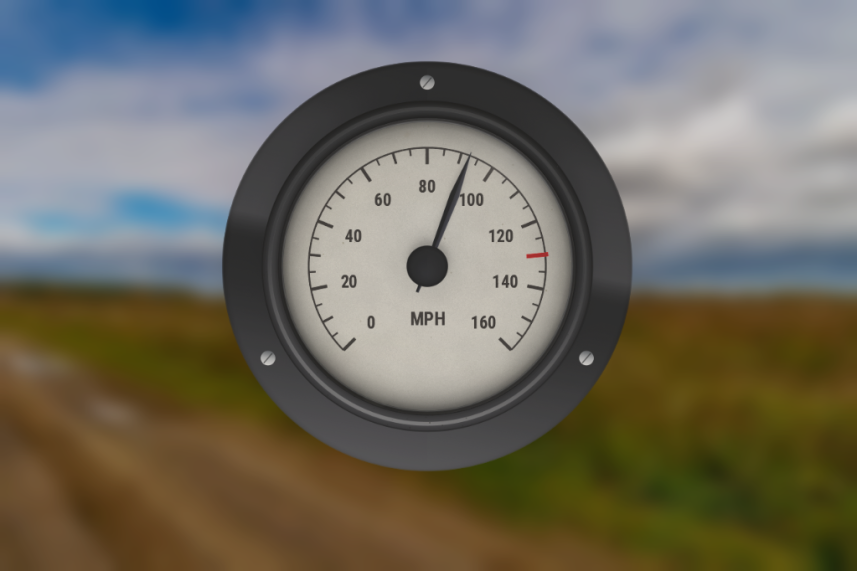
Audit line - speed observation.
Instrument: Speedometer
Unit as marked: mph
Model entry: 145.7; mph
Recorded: 92.5; mph
